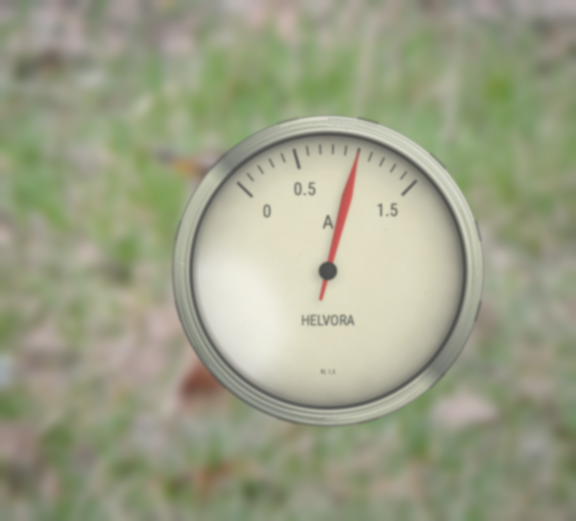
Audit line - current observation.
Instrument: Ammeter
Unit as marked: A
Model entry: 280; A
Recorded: 1; A
